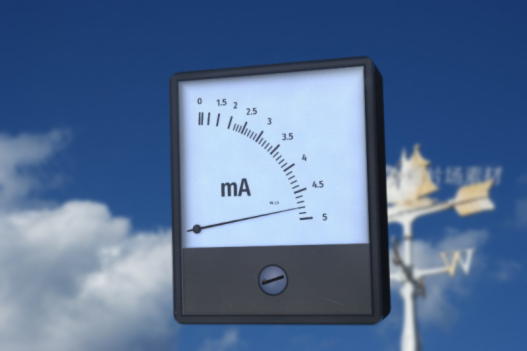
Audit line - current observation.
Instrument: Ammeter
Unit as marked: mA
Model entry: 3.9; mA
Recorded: 4.8; mA
